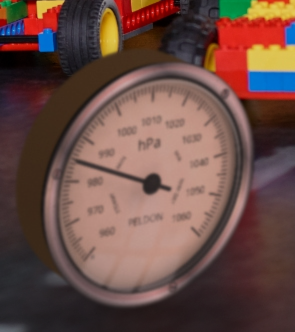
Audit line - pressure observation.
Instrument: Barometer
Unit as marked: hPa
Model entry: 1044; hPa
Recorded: 985; hPa
